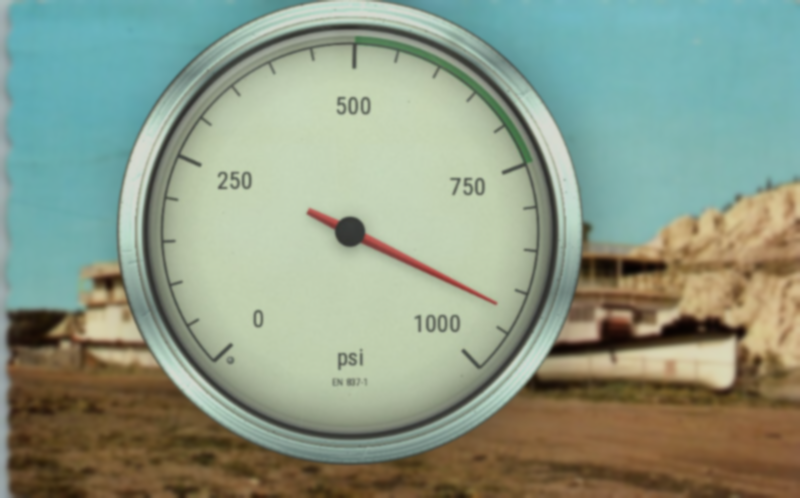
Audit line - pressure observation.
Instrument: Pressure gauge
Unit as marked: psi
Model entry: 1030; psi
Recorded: 925; psi
